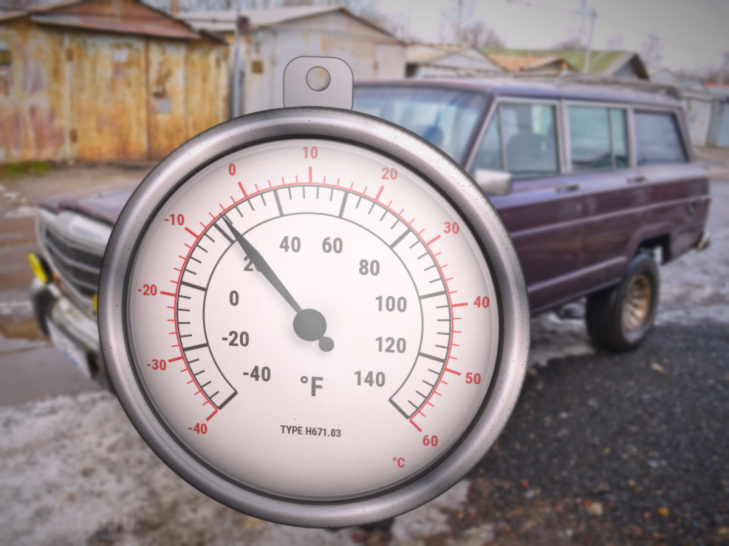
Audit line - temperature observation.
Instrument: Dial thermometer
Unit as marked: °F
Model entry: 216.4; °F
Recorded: 24; °F
